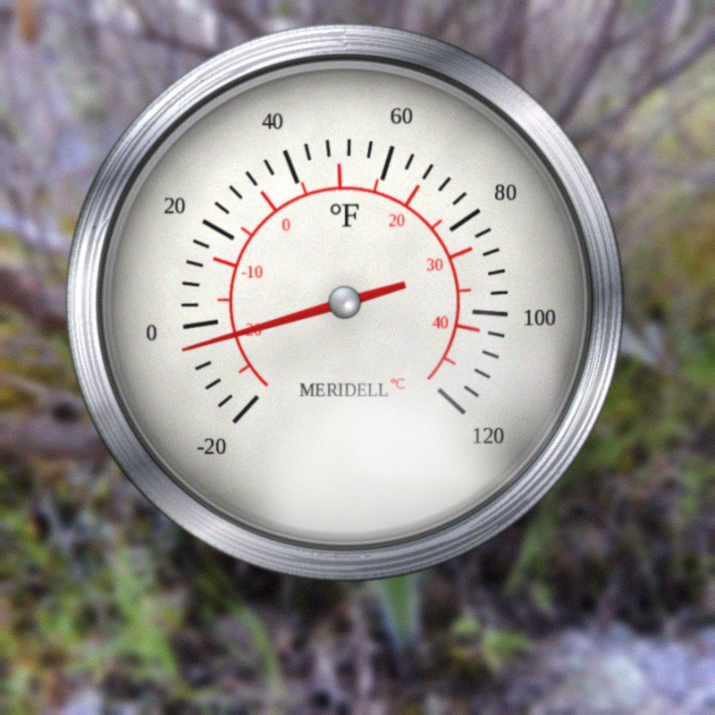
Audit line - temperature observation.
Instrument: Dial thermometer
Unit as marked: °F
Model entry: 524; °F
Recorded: -4; °F
